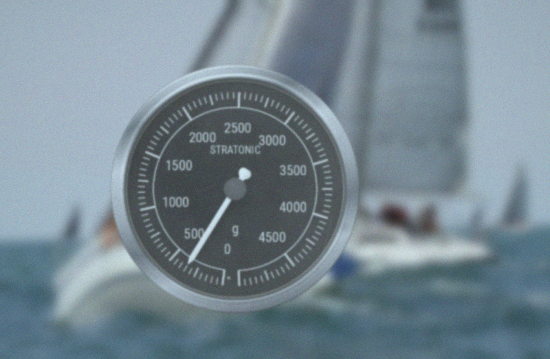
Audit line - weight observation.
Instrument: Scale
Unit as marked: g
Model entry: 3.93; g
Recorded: 350; g
